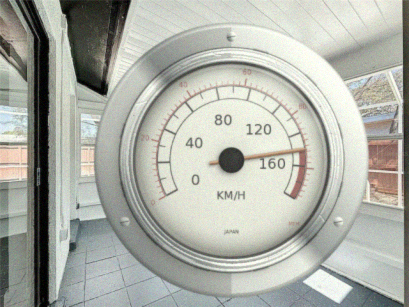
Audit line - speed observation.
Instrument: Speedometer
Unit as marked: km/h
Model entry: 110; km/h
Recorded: 150; km/h
